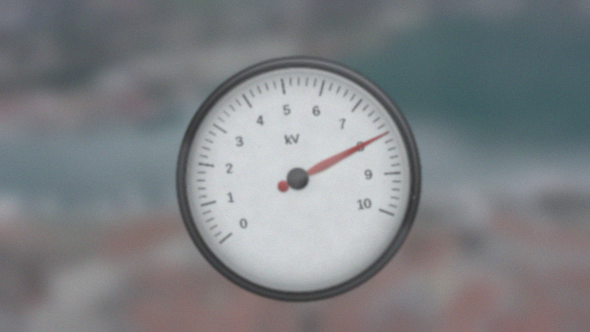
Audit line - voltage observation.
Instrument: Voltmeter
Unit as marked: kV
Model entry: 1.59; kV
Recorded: 8; kV
